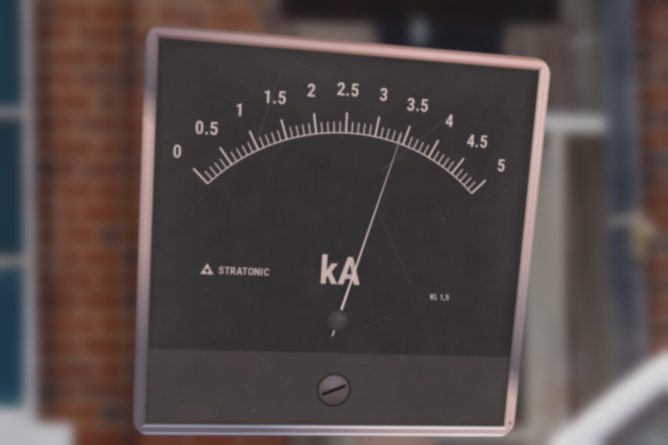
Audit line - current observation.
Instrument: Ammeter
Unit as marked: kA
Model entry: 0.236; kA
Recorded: 3.4; kA
